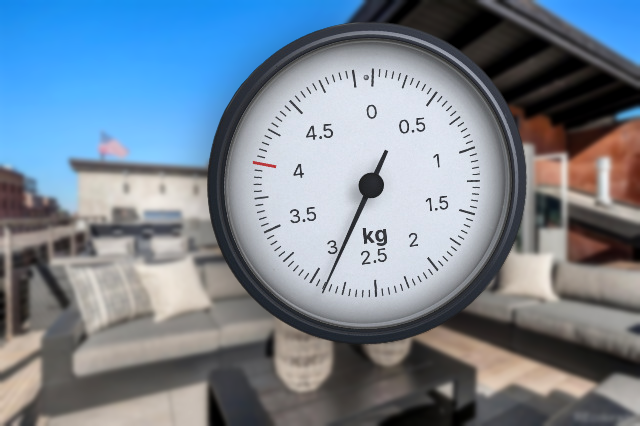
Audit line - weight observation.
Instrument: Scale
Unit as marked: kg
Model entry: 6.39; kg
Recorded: 2.9; kg
